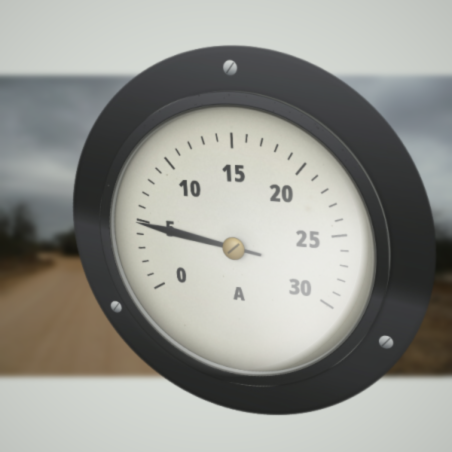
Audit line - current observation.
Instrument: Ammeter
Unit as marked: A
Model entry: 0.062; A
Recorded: 5; A
